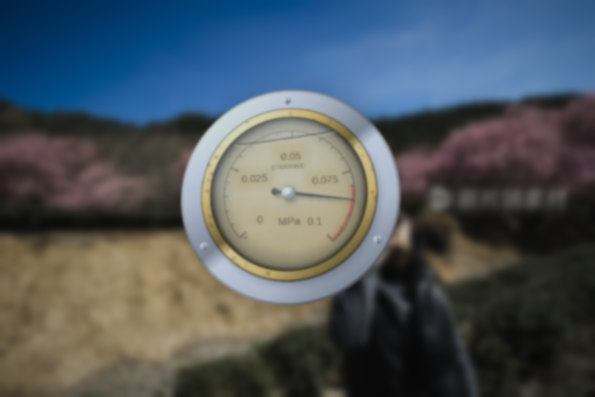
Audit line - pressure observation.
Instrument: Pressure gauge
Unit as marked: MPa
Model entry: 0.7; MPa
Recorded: 0.085; MPa
